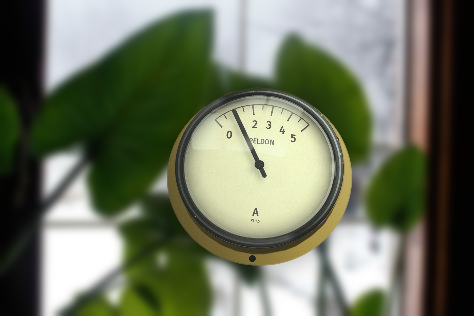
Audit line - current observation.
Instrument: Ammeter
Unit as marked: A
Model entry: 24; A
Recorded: 1; A
